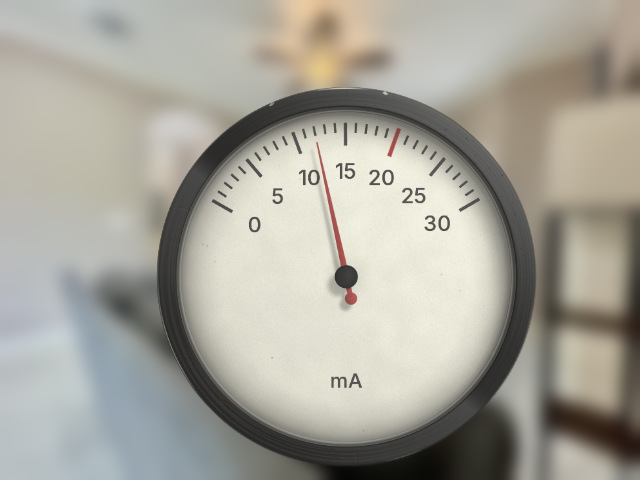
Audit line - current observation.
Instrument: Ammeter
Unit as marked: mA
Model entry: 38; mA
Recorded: 12; mA
